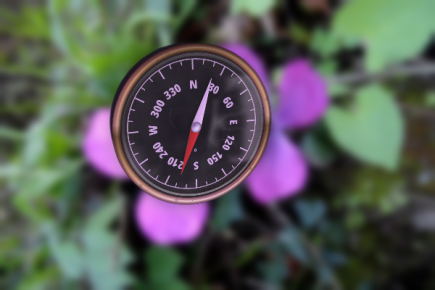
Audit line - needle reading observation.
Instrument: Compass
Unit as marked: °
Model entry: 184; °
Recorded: 200; °
